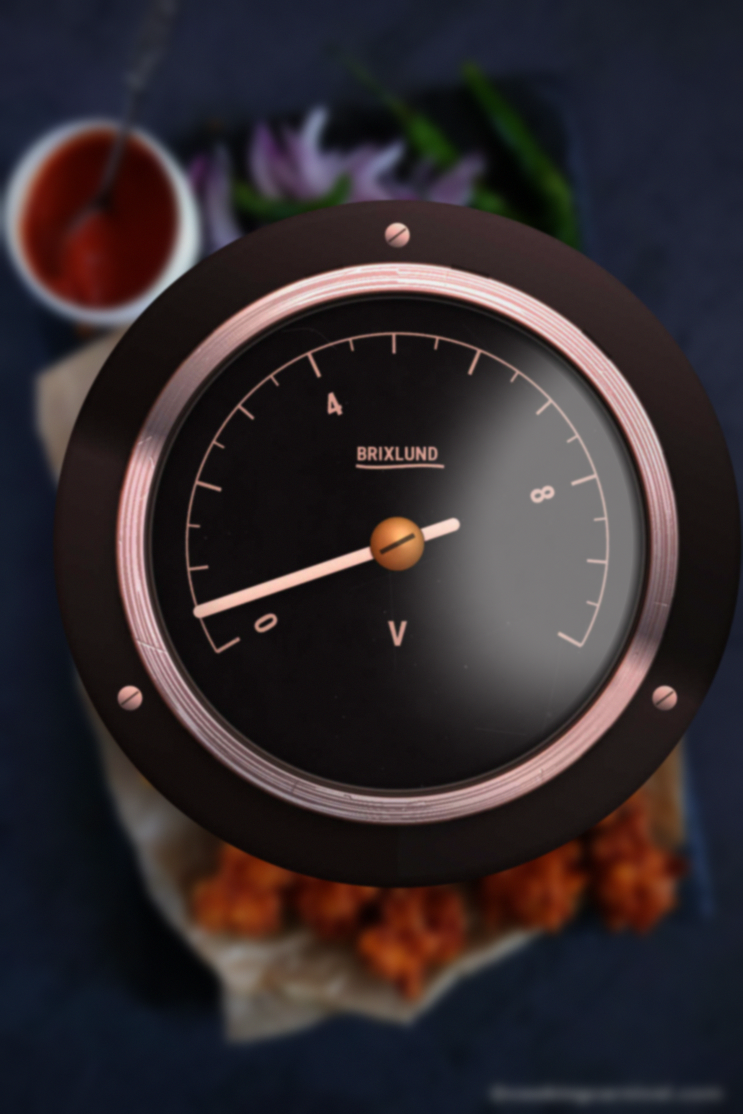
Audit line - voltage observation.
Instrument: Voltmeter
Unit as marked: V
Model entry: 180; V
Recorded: 0.5; V
